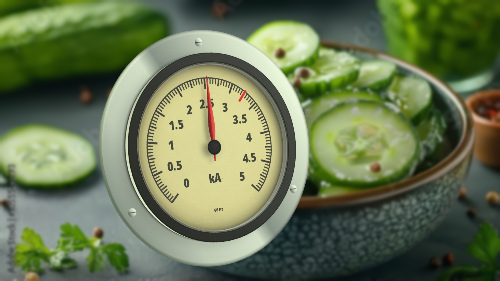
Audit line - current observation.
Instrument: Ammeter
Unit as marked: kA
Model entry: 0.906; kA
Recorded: 2.5; kA
